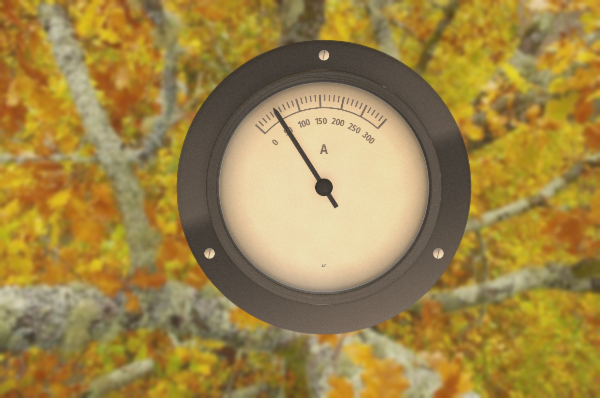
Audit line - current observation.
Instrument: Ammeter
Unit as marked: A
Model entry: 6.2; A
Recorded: 50; A
